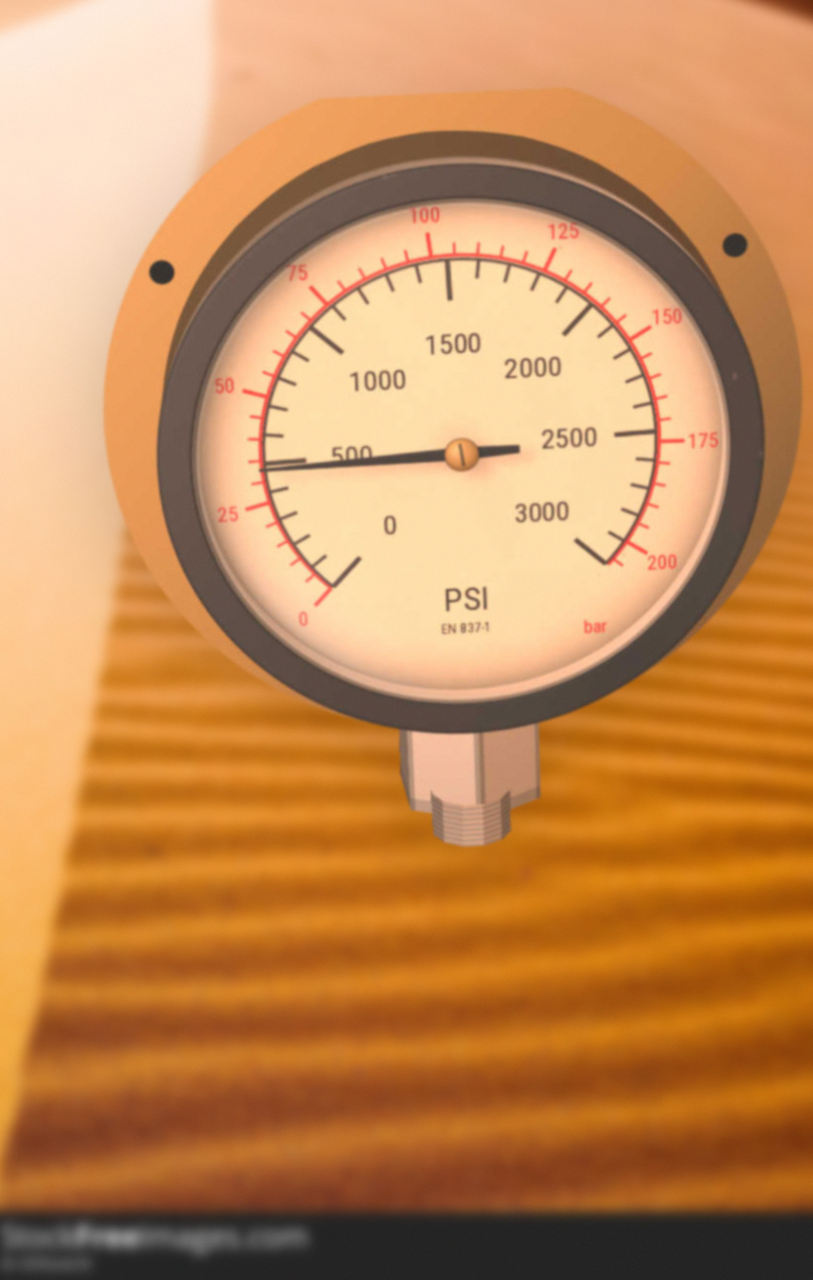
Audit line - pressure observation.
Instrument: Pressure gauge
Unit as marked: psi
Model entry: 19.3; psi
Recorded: 500; psi
